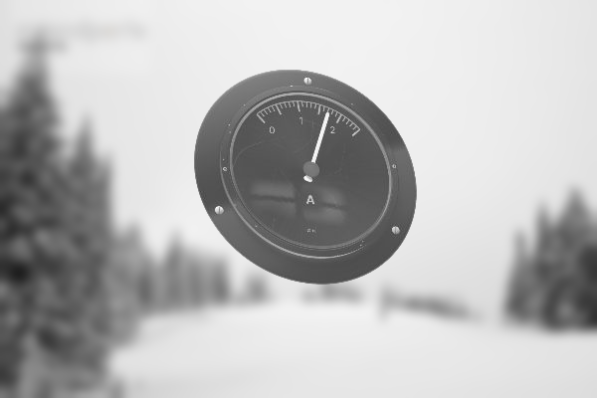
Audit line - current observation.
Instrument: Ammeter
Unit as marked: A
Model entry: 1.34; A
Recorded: 1.7; A
